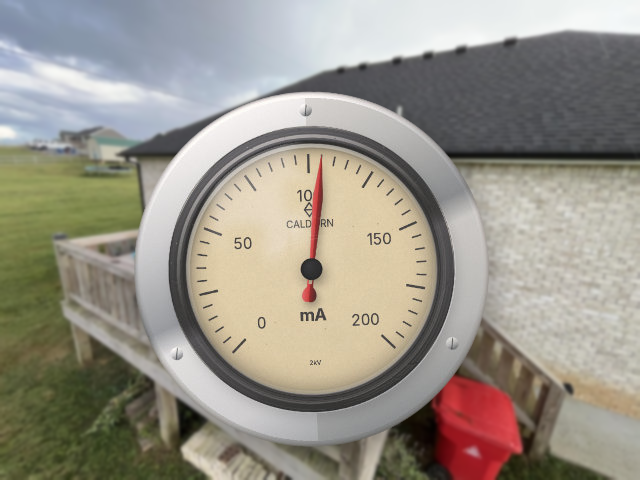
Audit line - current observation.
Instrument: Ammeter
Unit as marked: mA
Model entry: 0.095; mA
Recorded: 105; mA
